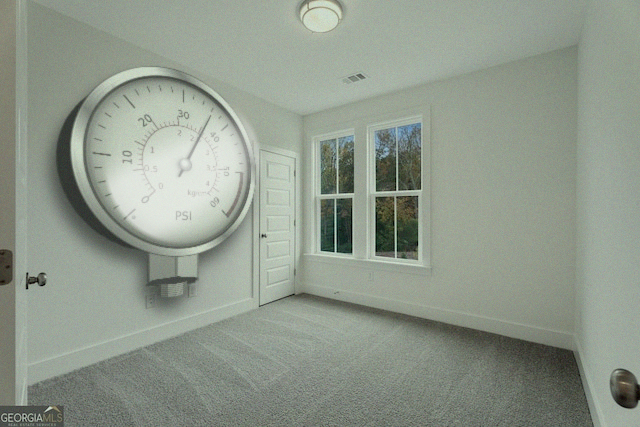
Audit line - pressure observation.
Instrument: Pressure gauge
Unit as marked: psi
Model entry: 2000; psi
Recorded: 36; psi
